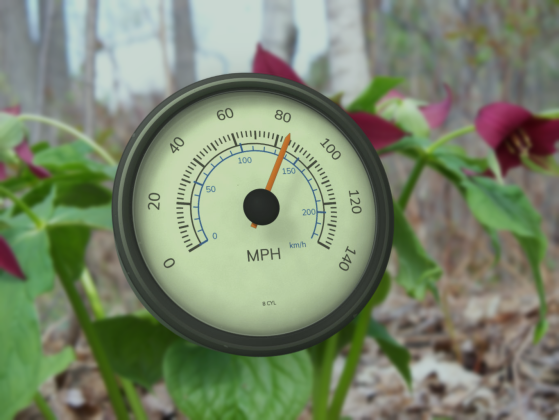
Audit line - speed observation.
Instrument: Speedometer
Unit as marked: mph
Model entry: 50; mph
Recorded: 84; mph
